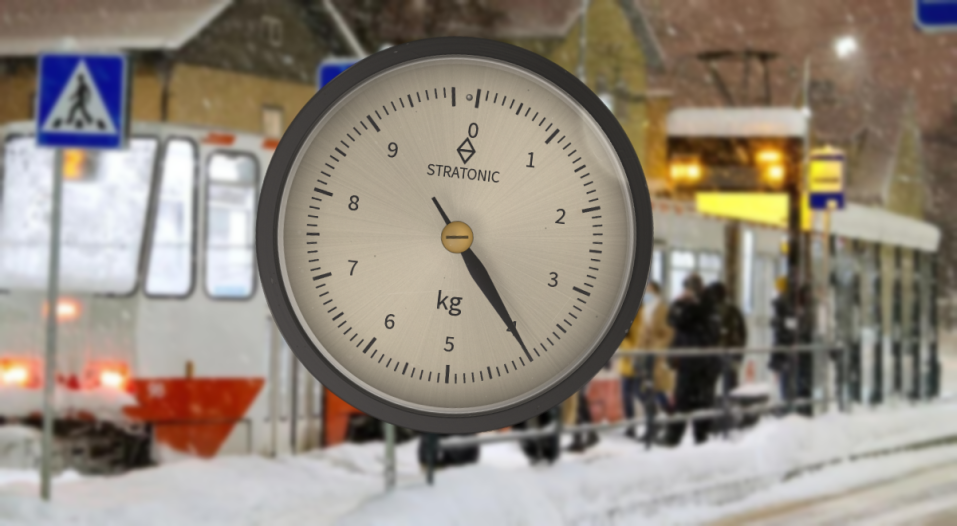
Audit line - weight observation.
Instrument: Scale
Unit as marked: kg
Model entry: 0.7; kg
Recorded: 4; kg
